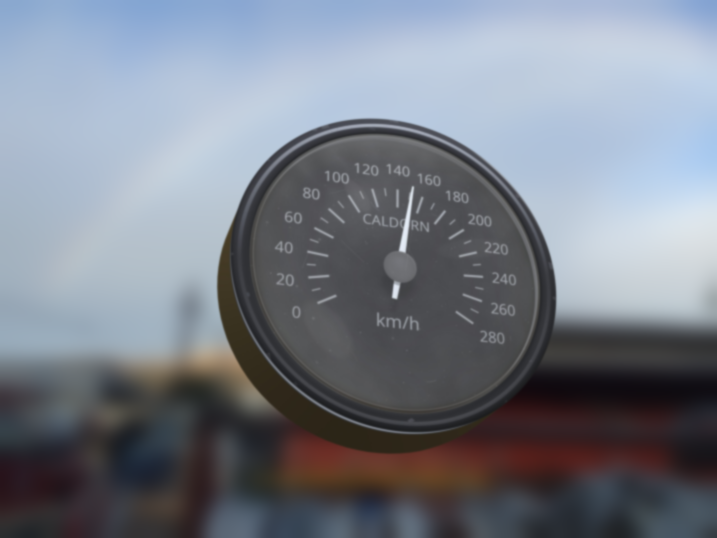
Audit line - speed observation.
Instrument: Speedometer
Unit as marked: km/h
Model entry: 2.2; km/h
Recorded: 150; km/h
